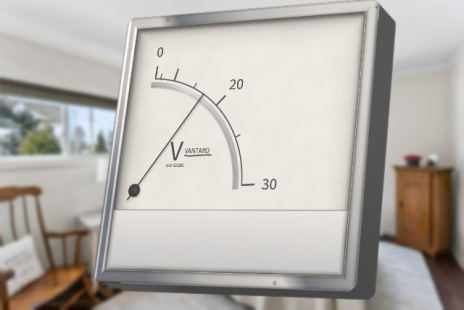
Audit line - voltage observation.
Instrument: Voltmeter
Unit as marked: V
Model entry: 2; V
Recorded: 17.5; V
